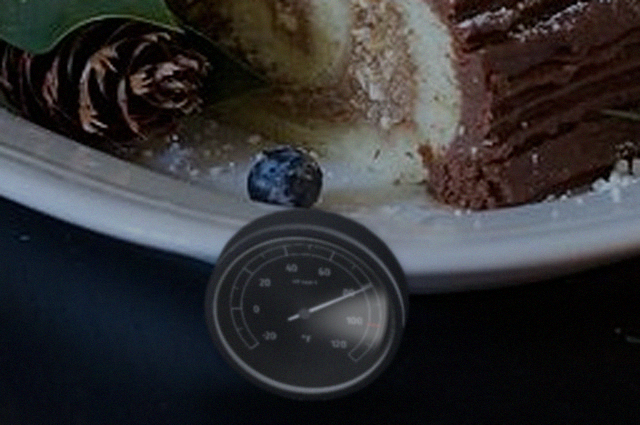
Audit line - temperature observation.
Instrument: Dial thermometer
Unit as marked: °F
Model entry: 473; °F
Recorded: 80; °F
